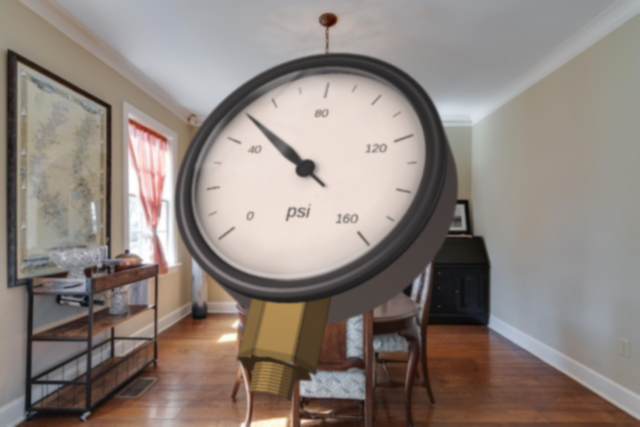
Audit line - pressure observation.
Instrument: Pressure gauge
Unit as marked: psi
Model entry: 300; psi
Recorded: 50; psi
